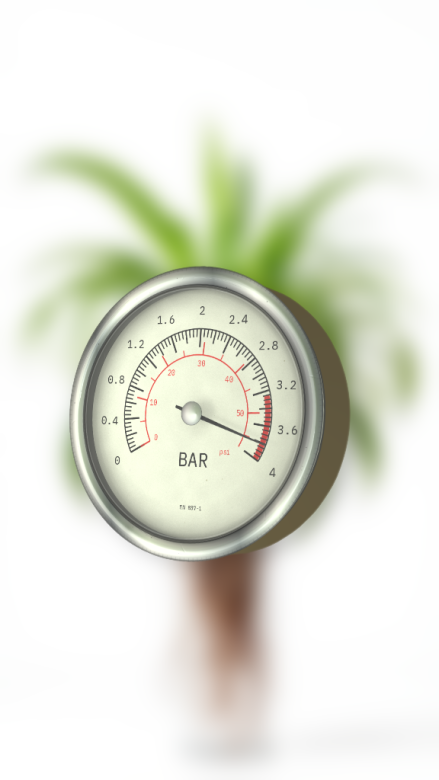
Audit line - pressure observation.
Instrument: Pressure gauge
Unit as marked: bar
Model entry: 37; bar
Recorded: 3.8; bar
